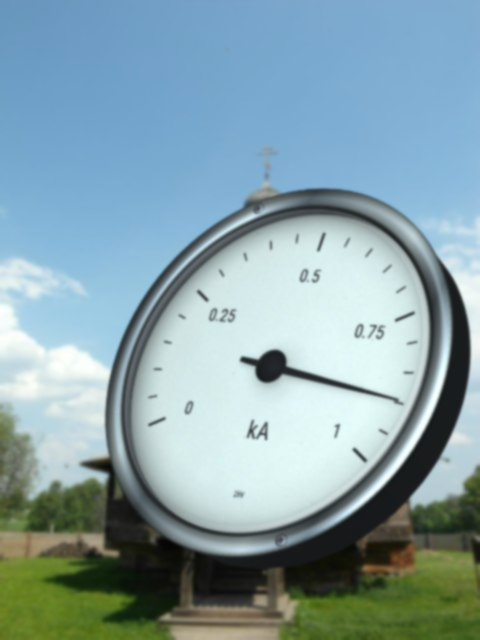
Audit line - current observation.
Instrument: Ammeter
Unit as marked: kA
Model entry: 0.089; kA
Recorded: 0.9; kA
